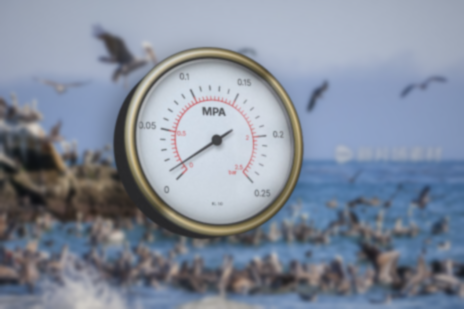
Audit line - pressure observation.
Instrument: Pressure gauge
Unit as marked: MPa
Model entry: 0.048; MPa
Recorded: 0.01; MPa
